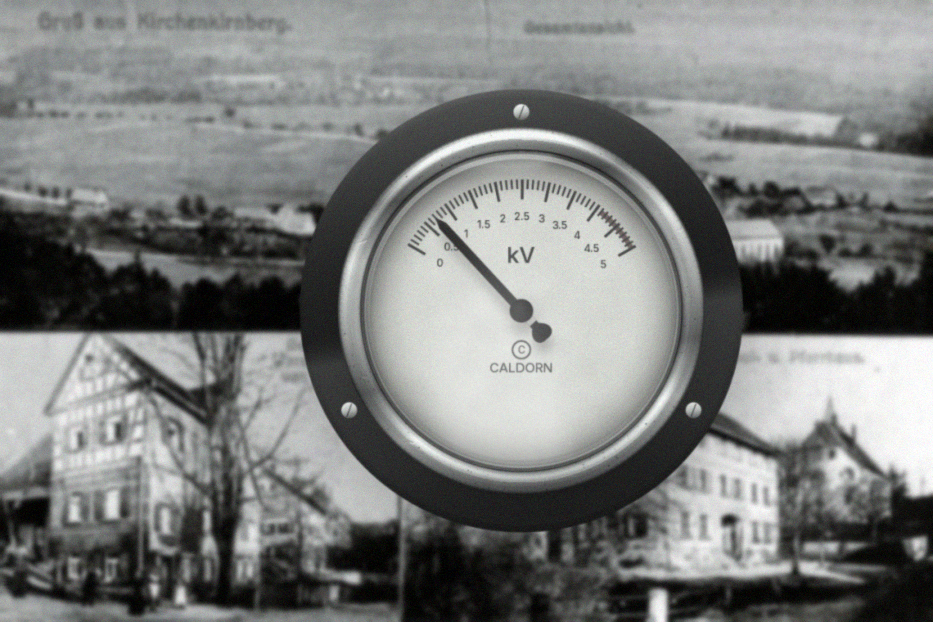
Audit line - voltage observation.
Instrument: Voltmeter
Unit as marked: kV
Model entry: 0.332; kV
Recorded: 0.7; kV
